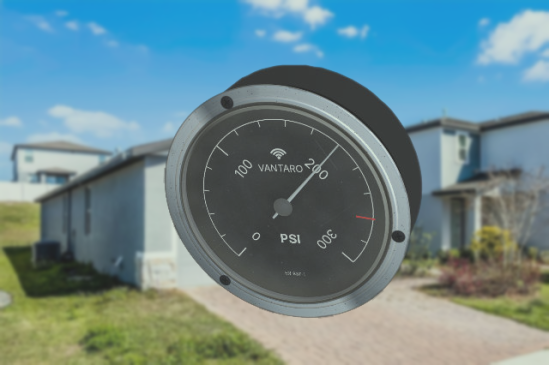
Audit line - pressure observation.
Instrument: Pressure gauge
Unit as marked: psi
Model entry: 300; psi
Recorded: 200; psi
